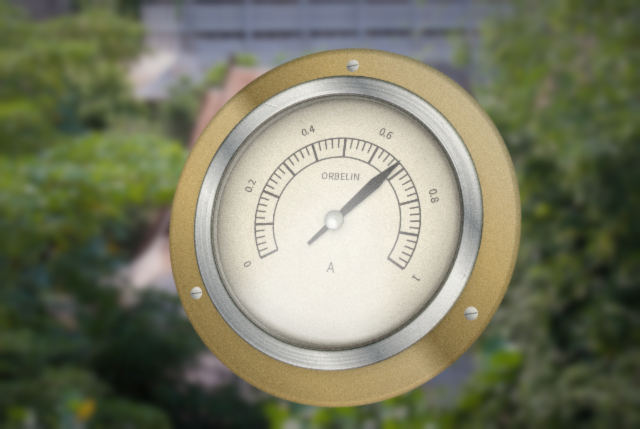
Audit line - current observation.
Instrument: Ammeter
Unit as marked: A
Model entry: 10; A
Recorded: 0.68; A
